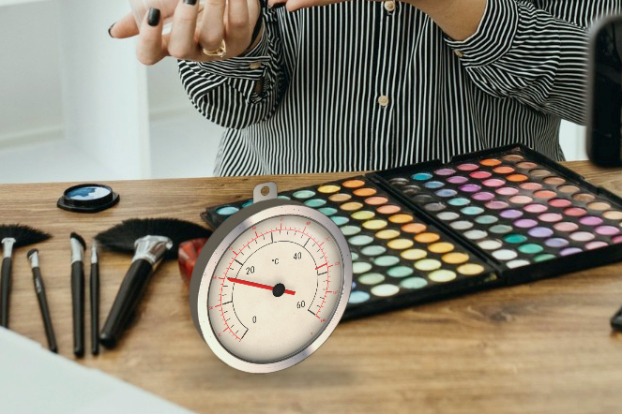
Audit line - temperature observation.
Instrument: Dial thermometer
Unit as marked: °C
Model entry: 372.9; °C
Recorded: 16; °C
